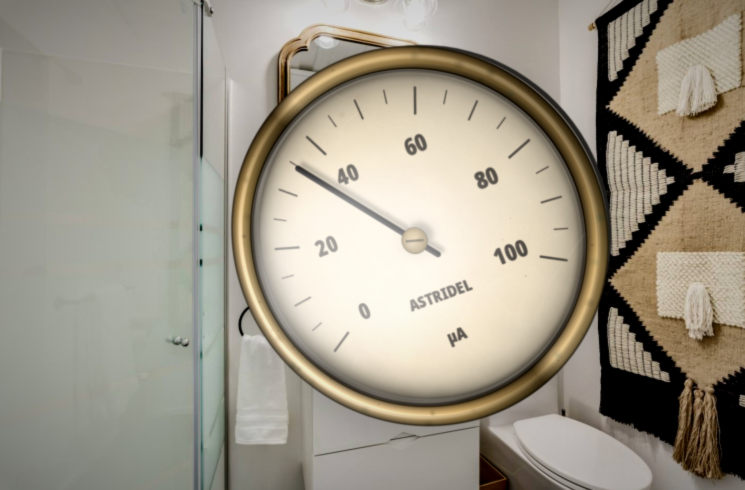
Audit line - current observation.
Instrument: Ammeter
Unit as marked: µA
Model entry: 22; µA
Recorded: 35; µA
